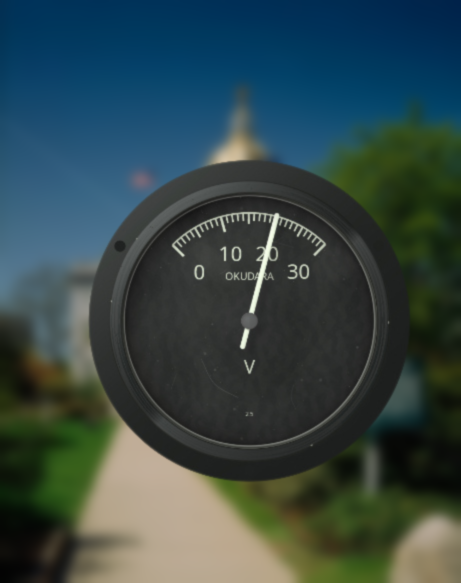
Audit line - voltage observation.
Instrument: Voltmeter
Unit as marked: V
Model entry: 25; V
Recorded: 20; V
